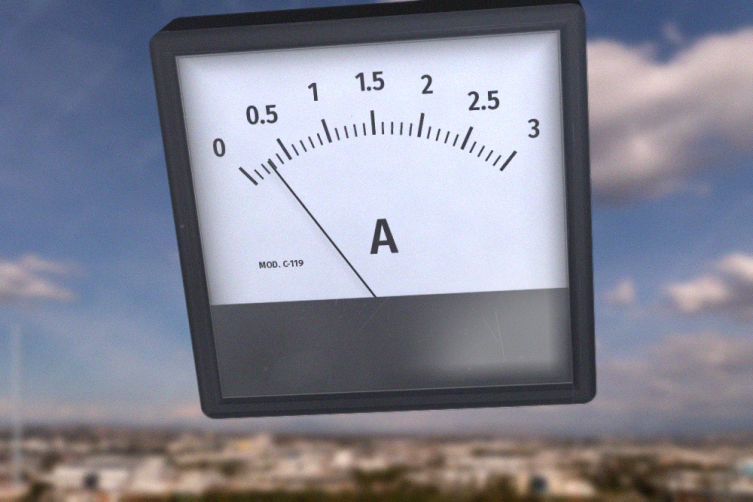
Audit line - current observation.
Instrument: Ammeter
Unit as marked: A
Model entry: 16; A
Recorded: 0.3; A
